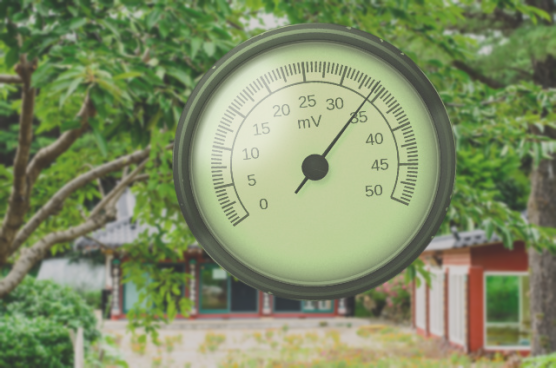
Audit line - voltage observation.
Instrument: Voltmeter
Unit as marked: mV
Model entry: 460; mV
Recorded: 34; mV
